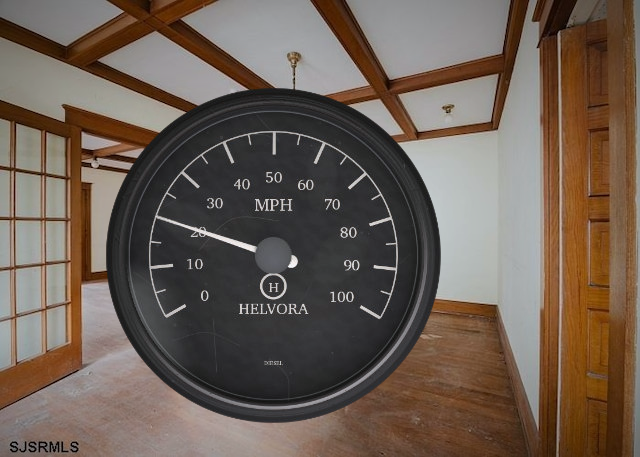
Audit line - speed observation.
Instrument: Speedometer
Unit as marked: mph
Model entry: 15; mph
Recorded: 20; mph
